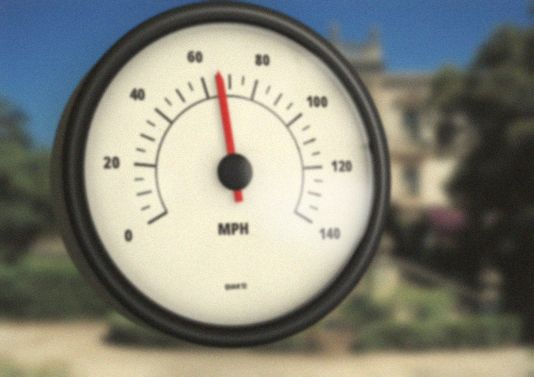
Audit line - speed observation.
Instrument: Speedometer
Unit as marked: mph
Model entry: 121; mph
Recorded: 65; mph
